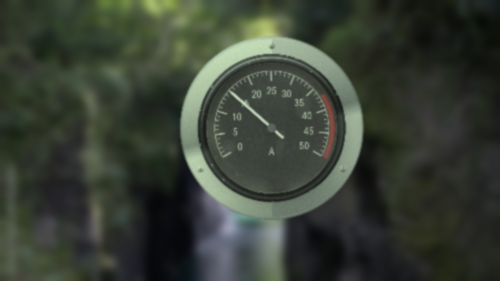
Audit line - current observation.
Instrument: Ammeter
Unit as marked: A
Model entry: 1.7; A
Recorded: 15; A
